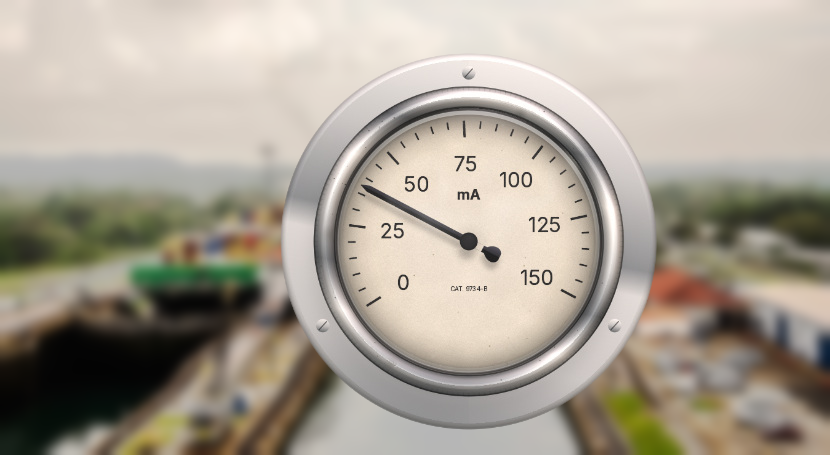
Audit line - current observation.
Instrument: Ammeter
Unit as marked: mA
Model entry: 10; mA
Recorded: 37.5; mA
